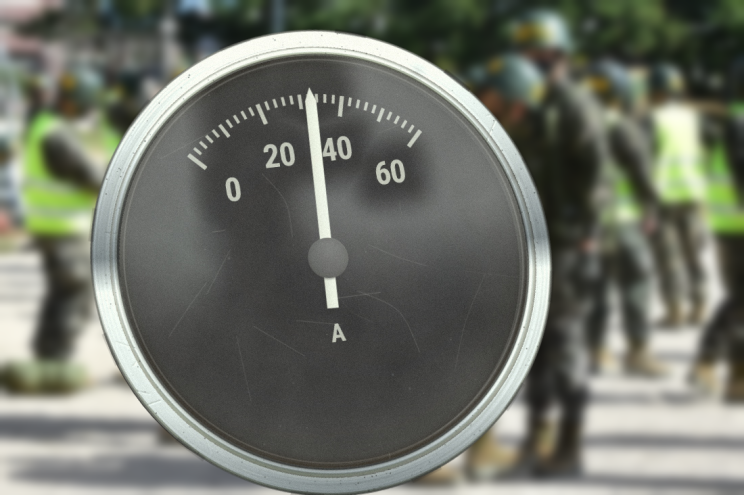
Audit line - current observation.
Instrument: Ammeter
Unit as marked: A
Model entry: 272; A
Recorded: 32; A
